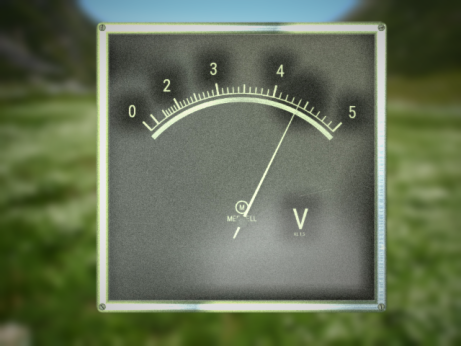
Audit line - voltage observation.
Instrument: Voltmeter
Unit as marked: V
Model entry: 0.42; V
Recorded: 4.4; V
